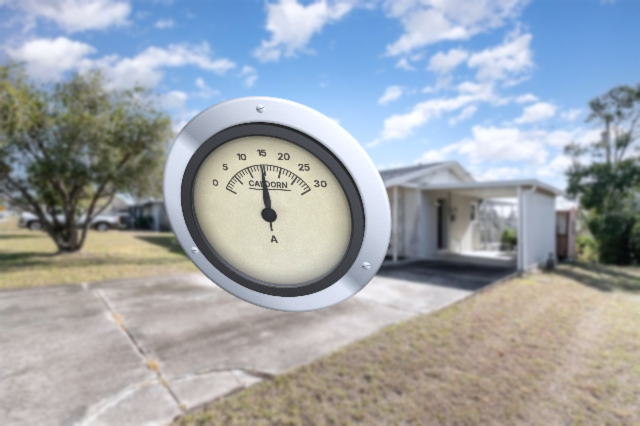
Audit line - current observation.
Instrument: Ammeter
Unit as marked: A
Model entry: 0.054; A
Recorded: 15; A
